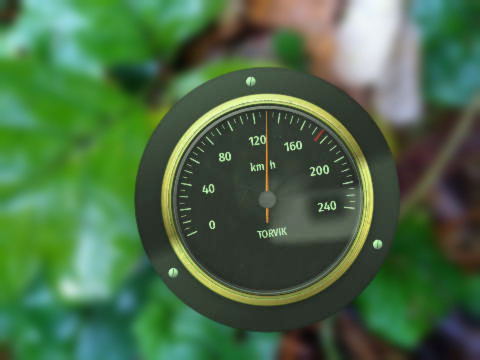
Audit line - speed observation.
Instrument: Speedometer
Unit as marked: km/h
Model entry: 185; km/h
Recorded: 130; km/h
